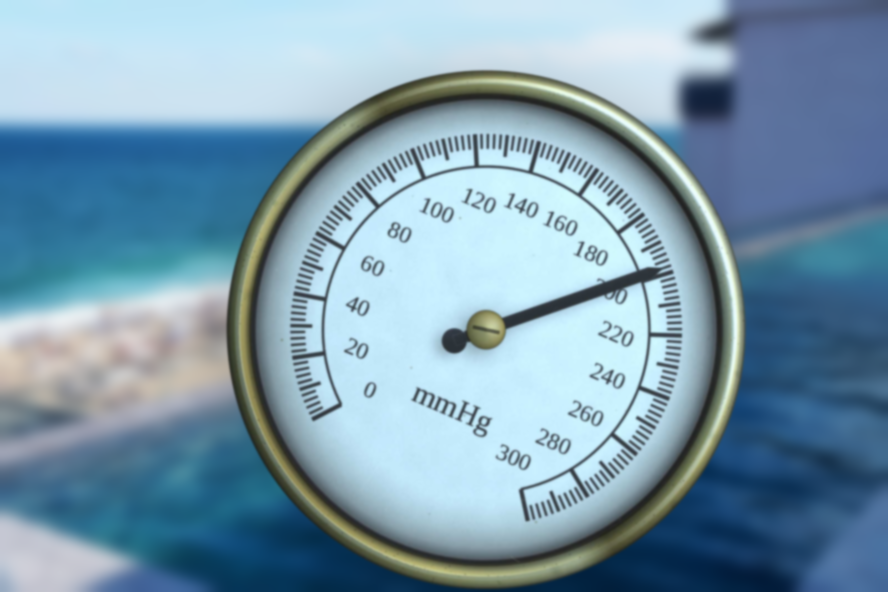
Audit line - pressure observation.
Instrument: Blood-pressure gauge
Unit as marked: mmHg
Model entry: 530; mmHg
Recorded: 198; mmHg
